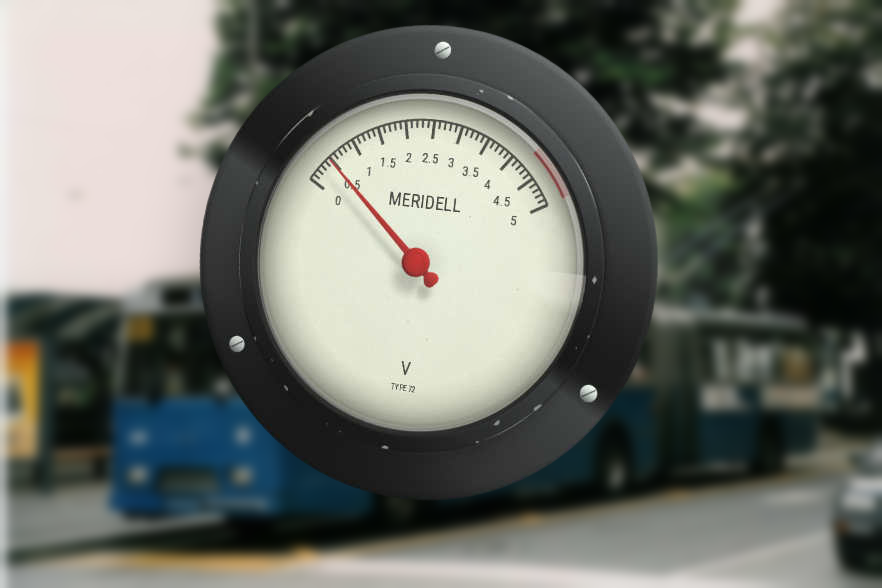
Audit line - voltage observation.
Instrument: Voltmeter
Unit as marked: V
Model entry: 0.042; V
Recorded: 0.5; V
